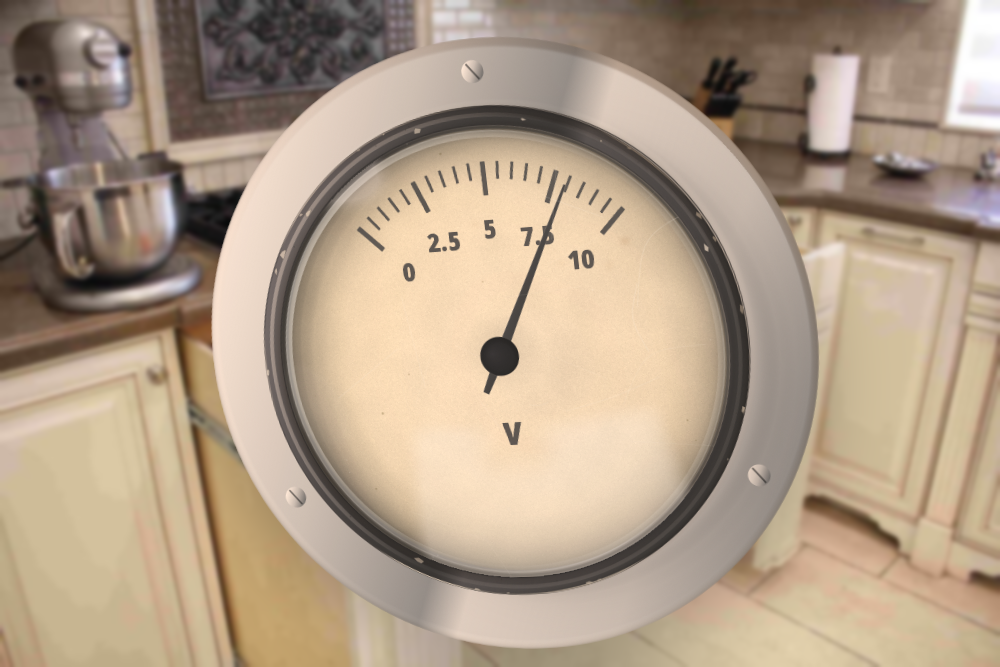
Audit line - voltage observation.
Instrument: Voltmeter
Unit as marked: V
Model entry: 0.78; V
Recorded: 8; V
